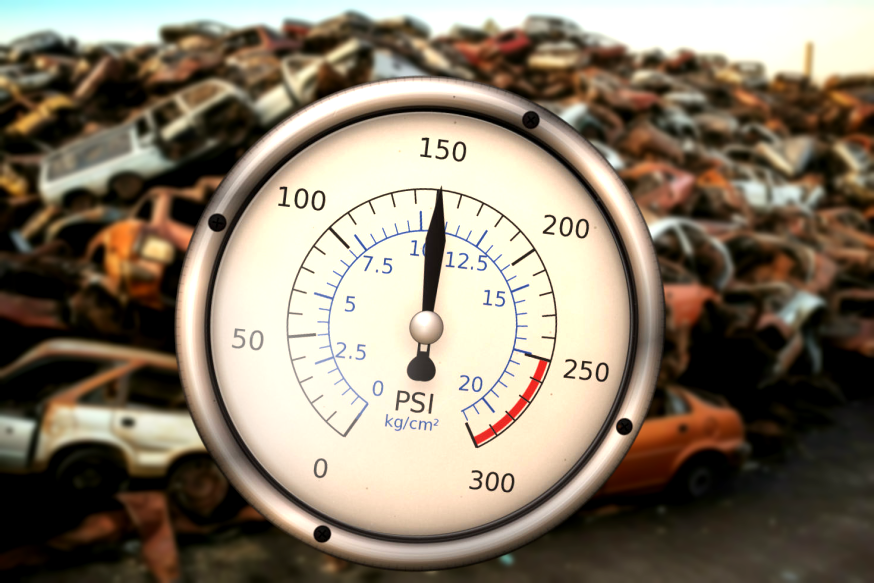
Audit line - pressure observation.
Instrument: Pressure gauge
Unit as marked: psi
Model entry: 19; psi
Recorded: 150; psi
